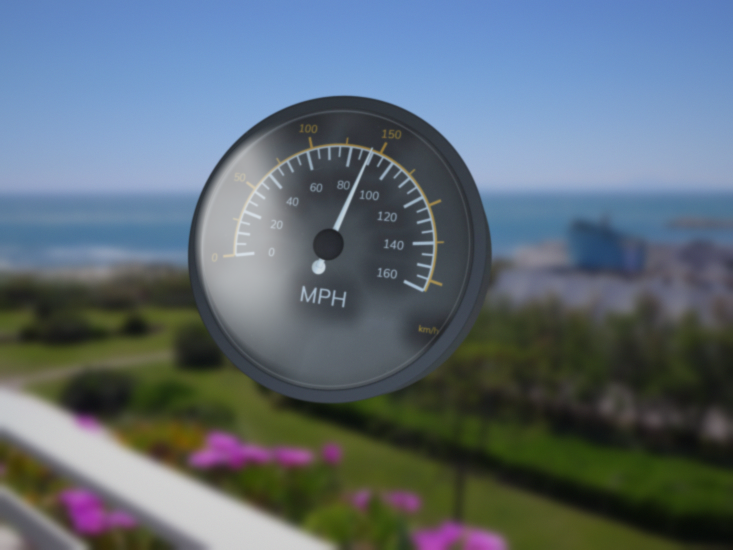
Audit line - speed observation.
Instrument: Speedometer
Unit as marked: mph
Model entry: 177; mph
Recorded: 90; mph
